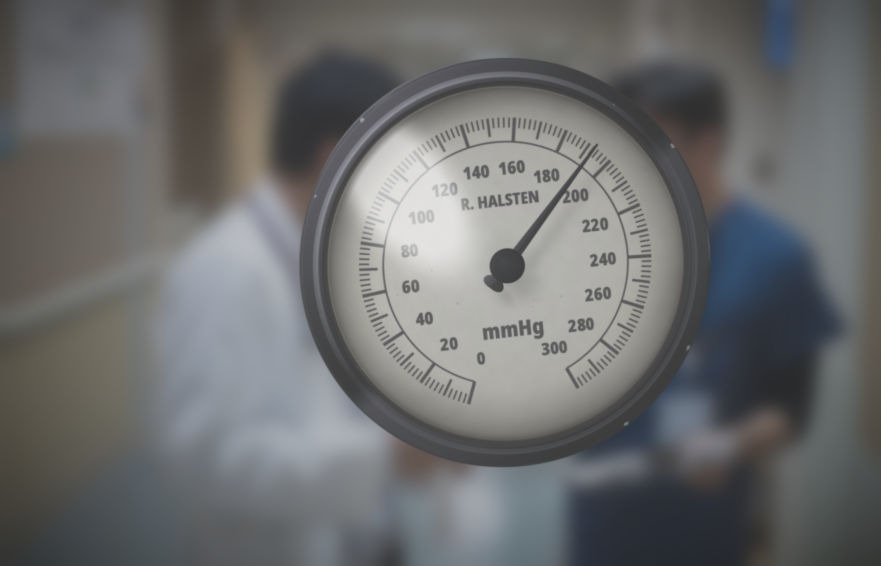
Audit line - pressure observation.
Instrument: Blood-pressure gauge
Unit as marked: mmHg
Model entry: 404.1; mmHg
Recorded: 192; mmHg
